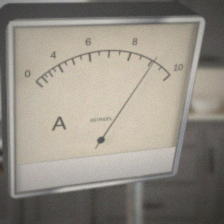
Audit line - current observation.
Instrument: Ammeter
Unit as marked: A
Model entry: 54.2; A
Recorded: 9; A
